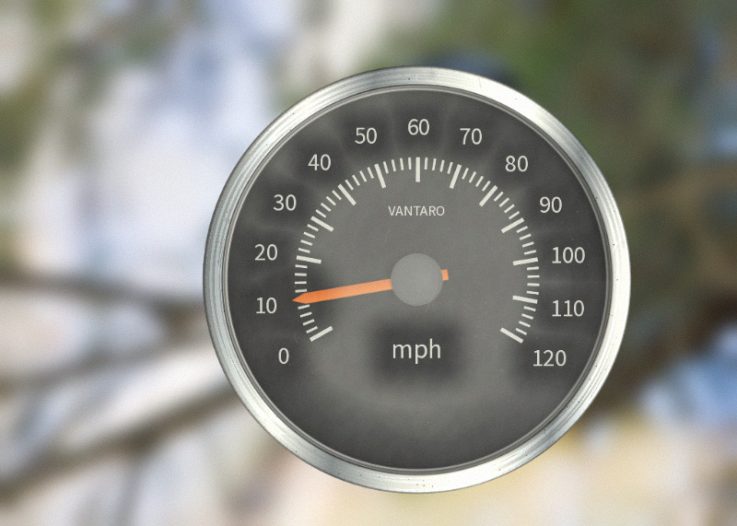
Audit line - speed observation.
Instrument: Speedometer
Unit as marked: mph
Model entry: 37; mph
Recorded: 10; mph
